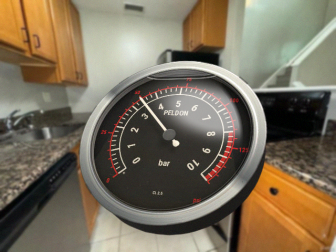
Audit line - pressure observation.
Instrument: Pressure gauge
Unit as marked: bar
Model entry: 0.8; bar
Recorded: 3.4; bar
